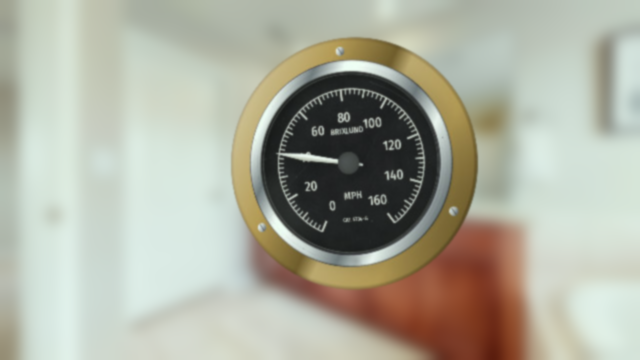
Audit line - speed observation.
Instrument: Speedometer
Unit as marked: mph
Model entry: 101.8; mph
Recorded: 40; mph
